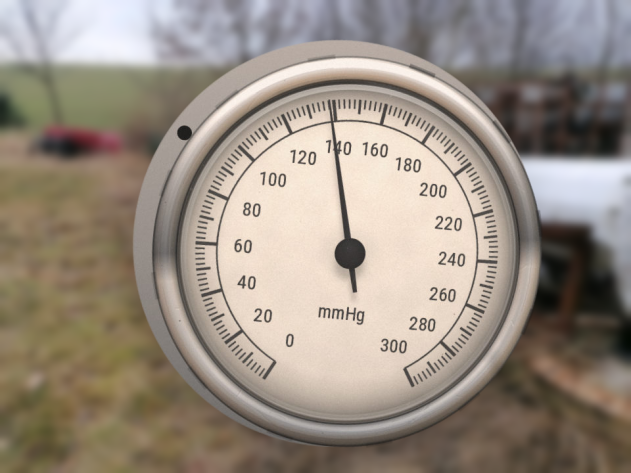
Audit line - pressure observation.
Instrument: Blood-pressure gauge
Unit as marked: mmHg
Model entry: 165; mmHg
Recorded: 138; mmHg
